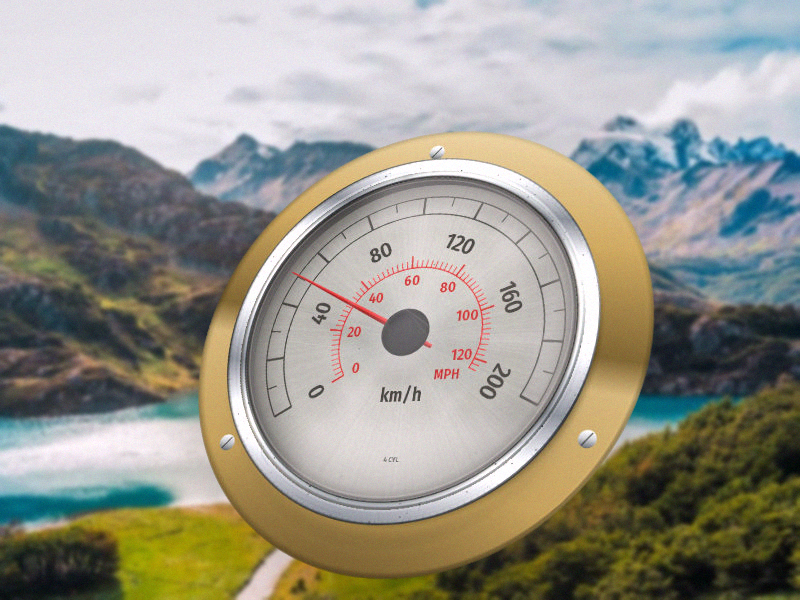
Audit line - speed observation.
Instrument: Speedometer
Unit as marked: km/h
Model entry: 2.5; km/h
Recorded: 50; km/h
